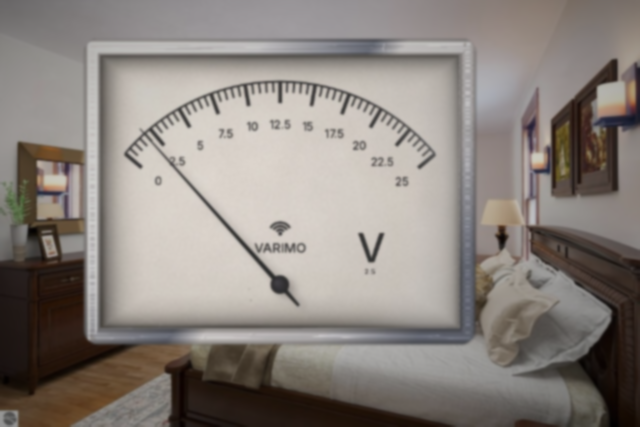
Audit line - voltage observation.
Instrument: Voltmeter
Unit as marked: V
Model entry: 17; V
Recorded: 2; V
